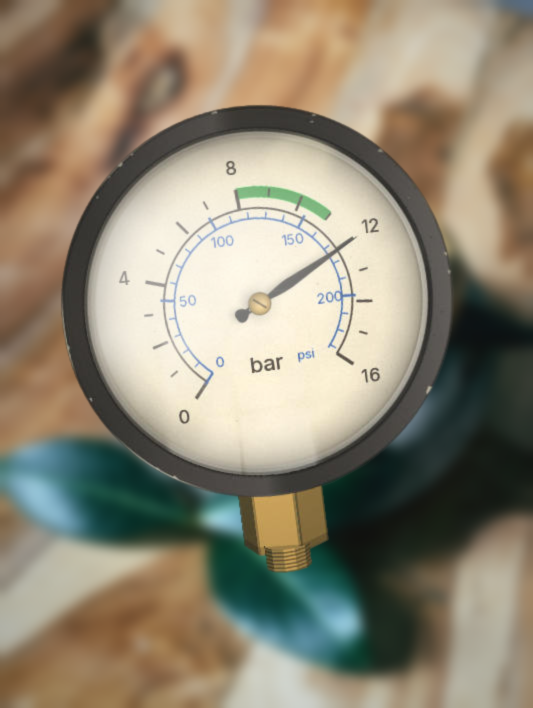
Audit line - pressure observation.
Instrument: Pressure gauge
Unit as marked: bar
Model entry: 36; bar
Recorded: 12; bar
